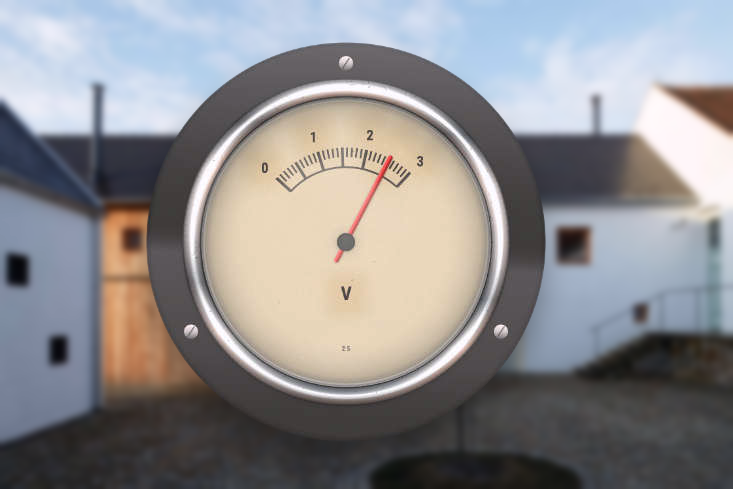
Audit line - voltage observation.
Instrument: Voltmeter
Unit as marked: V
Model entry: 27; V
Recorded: 2.5; V
